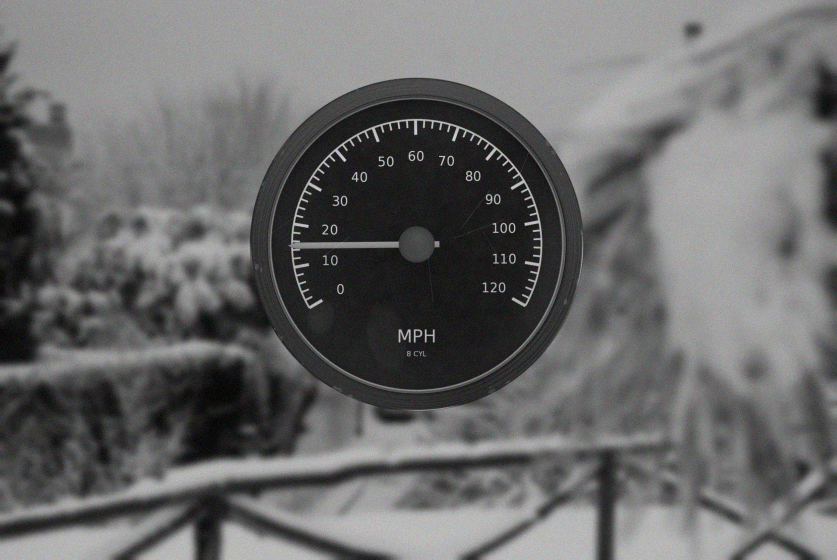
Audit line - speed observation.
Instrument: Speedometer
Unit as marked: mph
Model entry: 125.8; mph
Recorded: 15; mph
